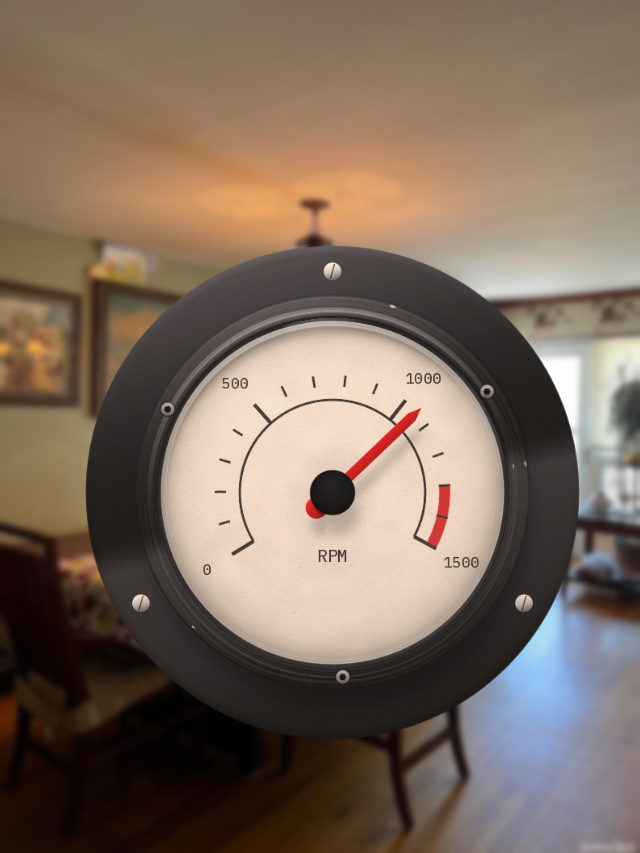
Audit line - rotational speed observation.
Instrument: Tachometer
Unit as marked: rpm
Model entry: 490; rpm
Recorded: 1050; rpm
